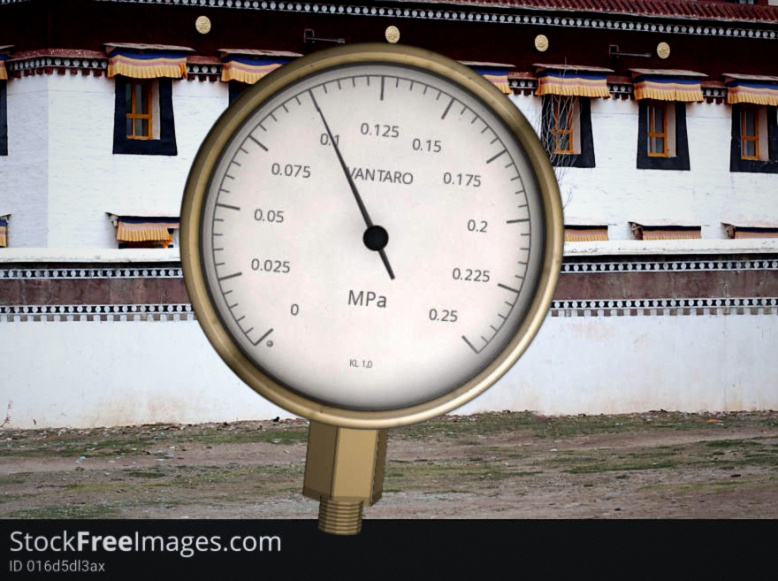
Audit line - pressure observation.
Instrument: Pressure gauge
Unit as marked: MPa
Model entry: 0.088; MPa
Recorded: 0.1; MPa
